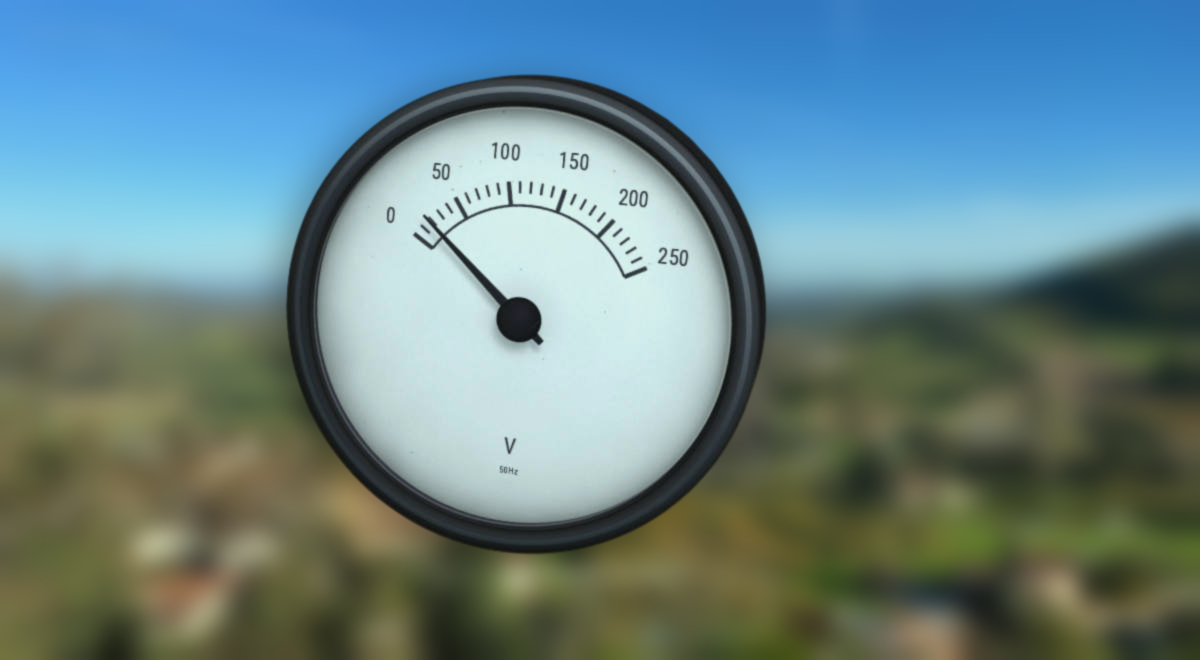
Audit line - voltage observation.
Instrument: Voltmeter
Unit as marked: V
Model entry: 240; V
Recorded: 20; V
